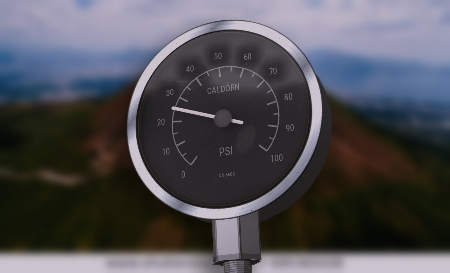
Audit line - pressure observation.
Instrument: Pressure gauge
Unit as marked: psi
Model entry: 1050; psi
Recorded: 25; psi
